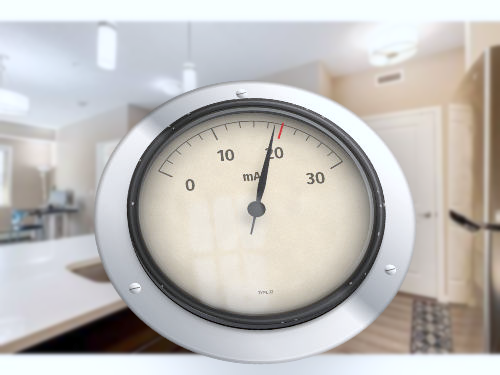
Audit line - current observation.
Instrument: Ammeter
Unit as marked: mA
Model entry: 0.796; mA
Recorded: 19; mA
